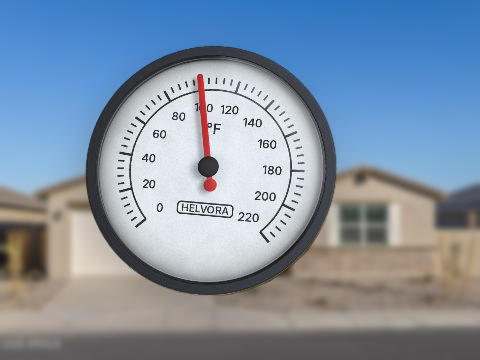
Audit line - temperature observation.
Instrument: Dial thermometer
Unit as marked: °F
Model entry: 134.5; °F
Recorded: 100; °F
